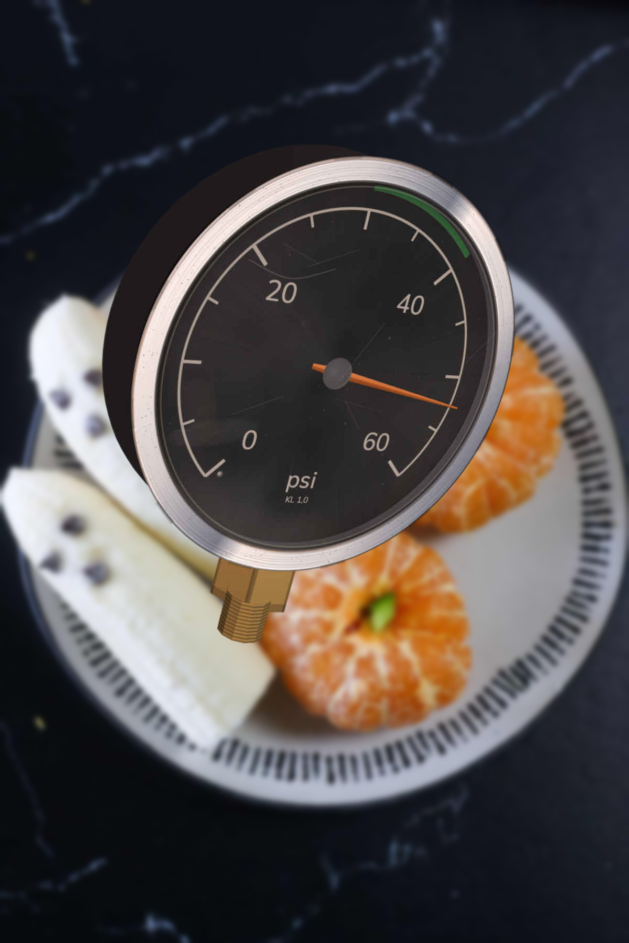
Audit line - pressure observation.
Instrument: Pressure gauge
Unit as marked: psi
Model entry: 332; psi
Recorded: 52.5; psi
